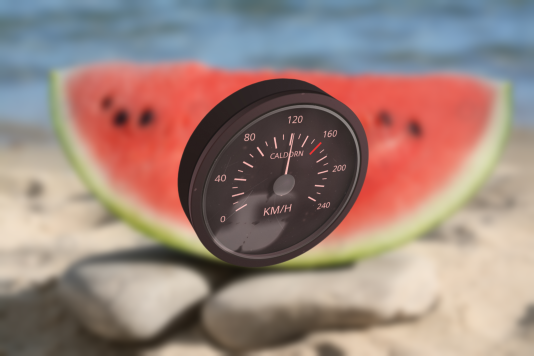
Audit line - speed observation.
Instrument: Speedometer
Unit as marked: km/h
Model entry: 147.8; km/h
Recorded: 120; km/h
